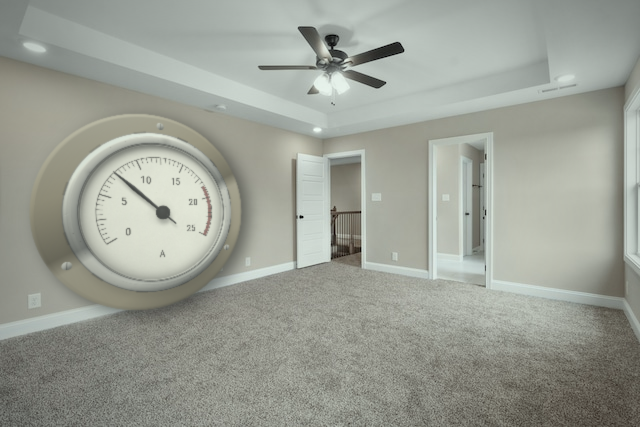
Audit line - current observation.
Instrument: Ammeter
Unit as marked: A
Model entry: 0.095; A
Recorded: 7.5; A
